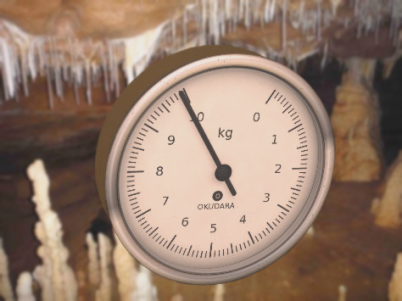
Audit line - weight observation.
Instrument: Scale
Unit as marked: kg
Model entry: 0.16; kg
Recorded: 9.9; kg
